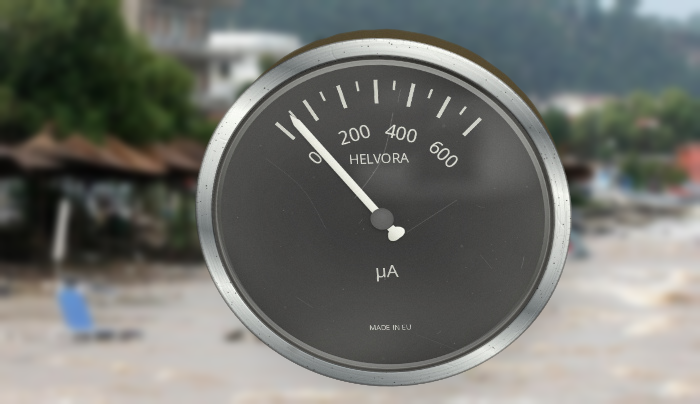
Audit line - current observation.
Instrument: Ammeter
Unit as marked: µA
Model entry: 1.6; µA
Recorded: 50; µA
